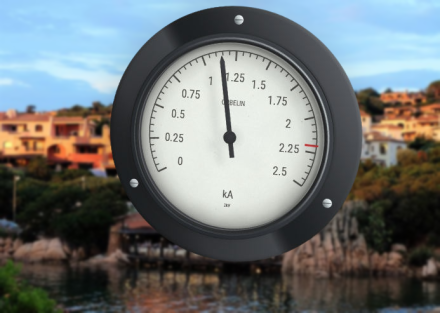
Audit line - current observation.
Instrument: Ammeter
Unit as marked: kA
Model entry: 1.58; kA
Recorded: 1.15; kA
